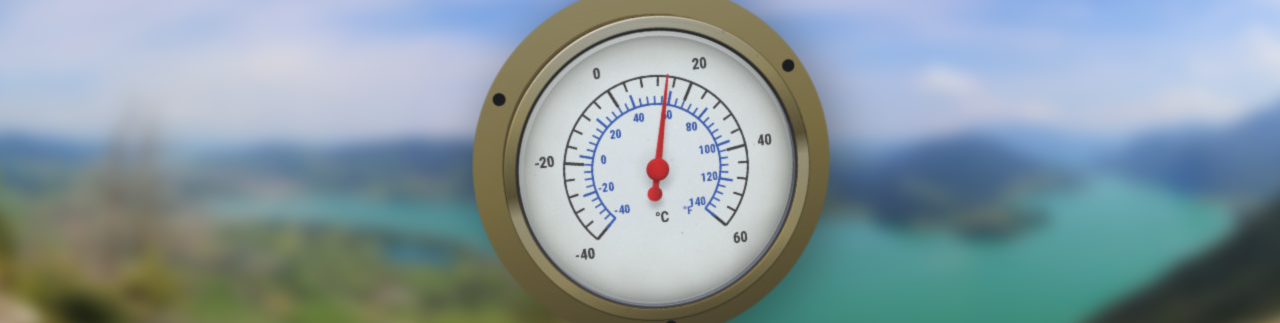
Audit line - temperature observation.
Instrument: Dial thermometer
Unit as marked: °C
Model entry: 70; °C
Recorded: 14; °C
